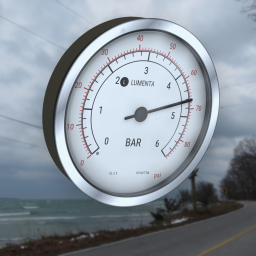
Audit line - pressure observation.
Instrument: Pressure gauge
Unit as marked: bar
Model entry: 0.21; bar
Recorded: 4.6; bar
